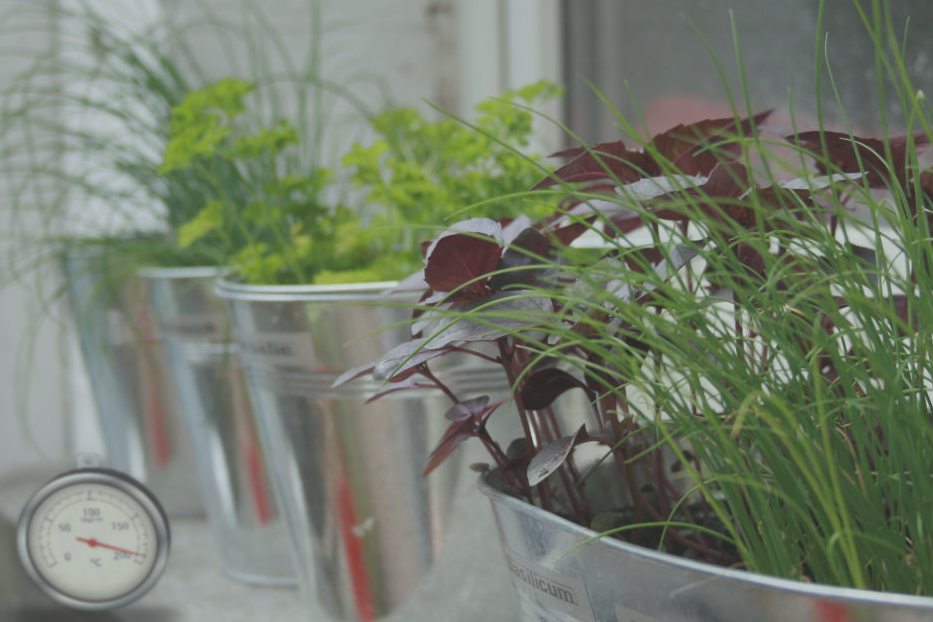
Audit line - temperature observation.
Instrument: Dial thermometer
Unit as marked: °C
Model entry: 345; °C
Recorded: 190; °C
